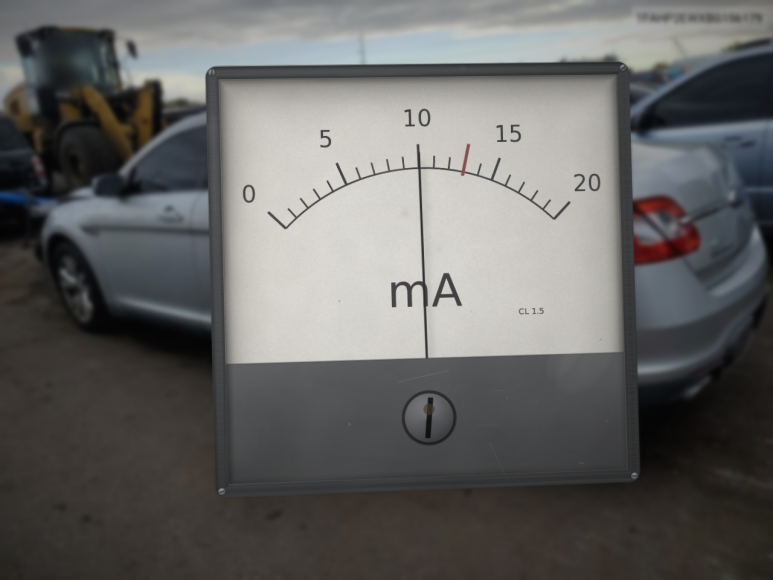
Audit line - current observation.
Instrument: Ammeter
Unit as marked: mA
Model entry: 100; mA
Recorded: 10; mA
